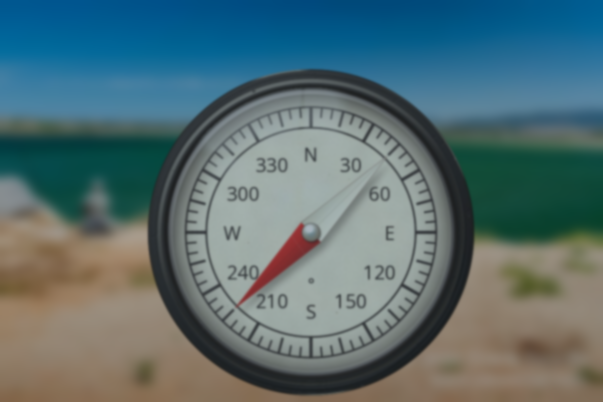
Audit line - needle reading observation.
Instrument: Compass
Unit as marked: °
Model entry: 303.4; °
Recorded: 225; °
